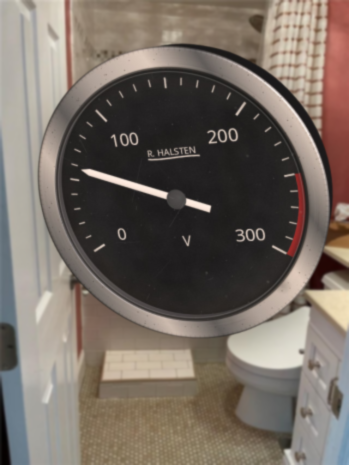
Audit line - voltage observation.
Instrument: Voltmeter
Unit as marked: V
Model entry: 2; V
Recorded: 60; V
